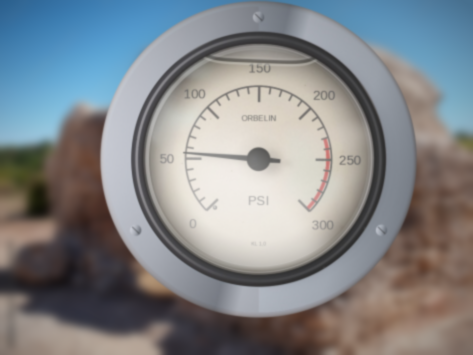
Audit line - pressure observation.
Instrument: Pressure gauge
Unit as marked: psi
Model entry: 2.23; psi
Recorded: 55; psi
